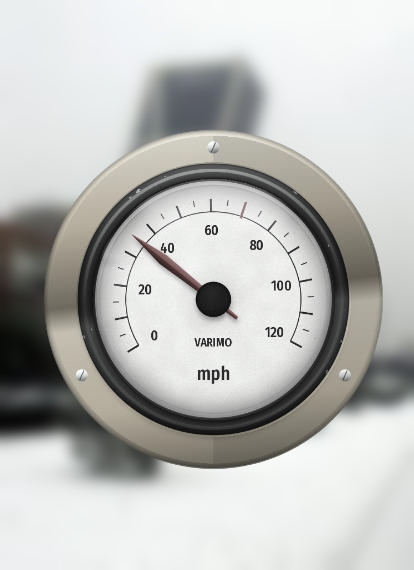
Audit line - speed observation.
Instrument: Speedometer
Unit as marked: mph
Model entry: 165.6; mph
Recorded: 35; mph
